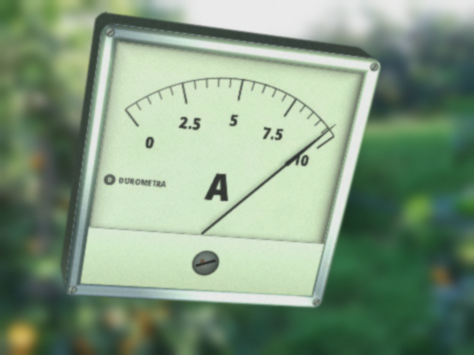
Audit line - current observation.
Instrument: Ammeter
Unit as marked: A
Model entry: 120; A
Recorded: 9.5; A
